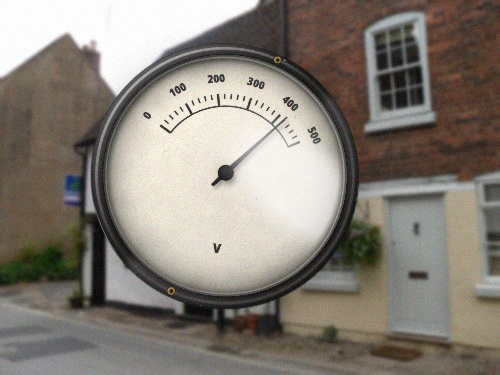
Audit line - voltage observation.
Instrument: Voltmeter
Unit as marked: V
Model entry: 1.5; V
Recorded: 420; V
